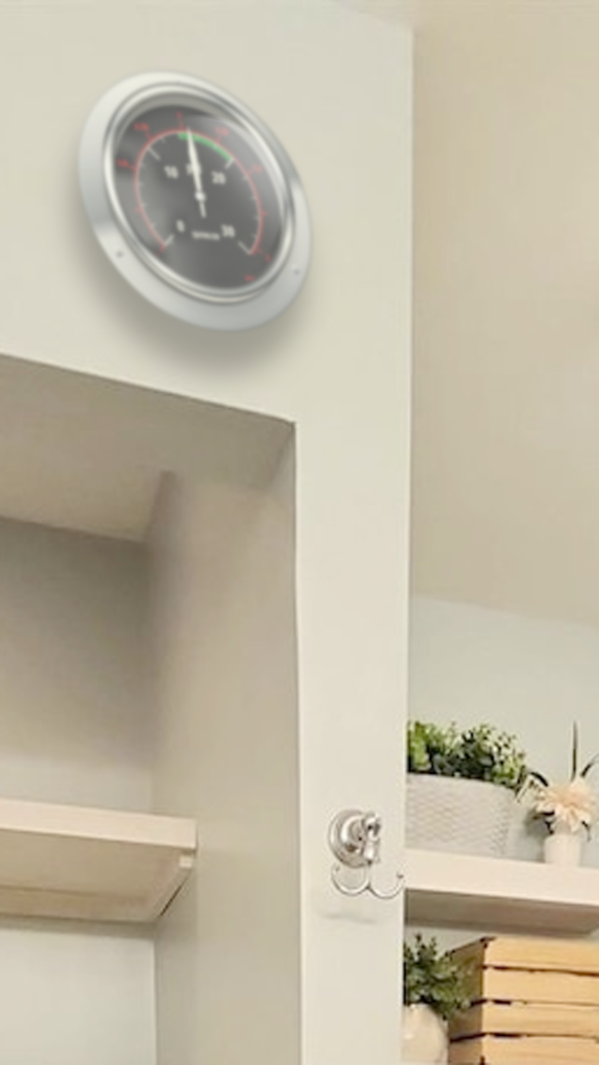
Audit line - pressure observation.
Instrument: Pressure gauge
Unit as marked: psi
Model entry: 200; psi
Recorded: 15; psi
